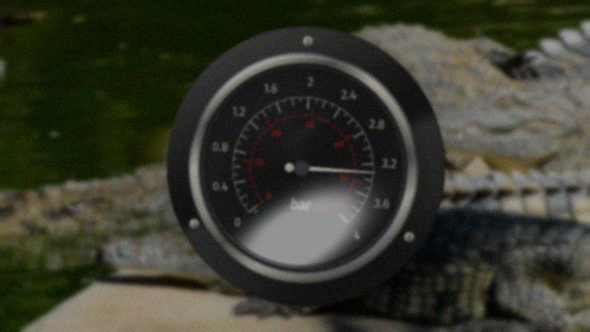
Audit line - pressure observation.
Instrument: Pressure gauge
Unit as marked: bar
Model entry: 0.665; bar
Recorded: 3.3; bar
